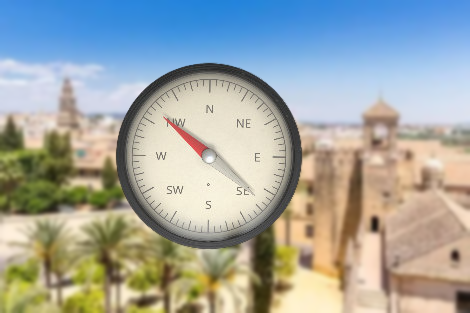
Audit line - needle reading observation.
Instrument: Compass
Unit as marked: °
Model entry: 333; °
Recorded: 310; °
